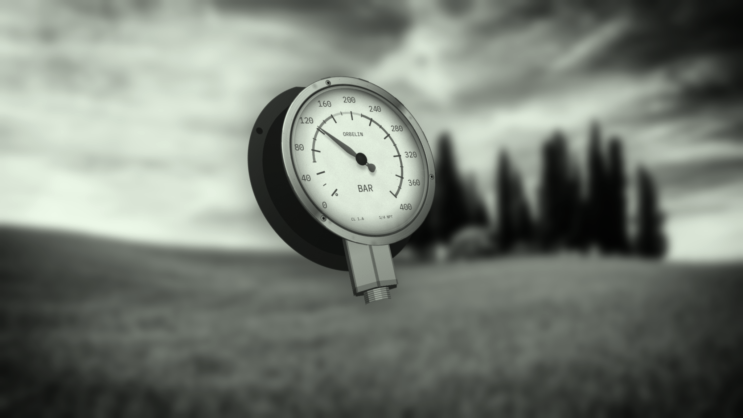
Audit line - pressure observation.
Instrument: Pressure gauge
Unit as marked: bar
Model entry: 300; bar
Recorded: 120; bar
